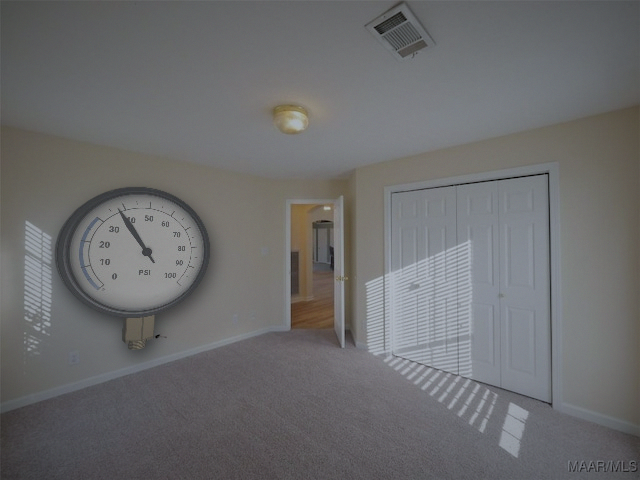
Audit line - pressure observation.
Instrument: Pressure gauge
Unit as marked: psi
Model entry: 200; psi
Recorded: 37.5; psi
